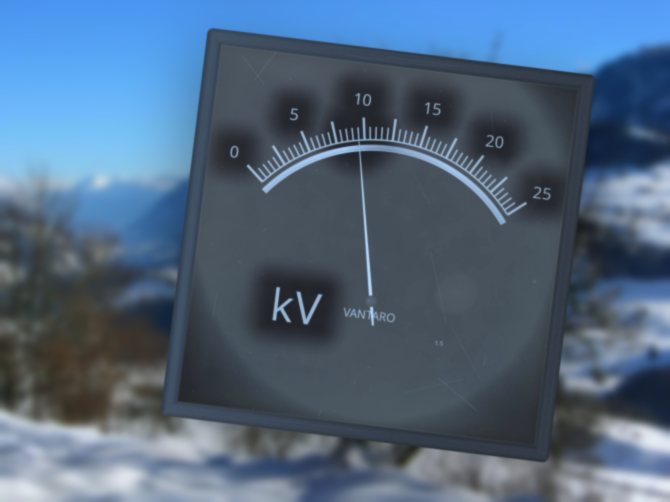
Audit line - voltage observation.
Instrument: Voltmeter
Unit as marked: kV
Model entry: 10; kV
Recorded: 9.5; kV
